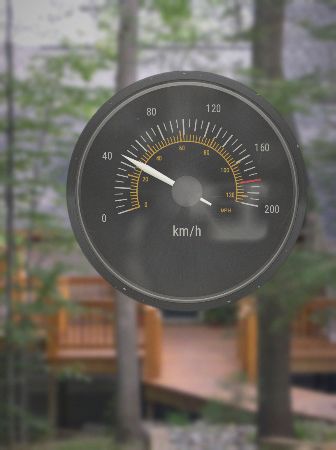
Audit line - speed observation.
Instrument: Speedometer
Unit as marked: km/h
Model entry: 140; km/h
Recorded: 45; km/h
